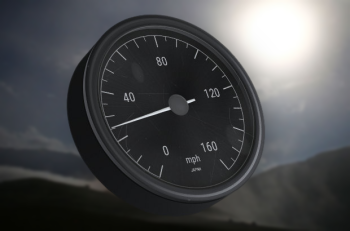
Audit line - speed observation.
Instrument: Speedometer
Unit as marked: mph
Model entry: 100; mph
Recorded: 25; mph
